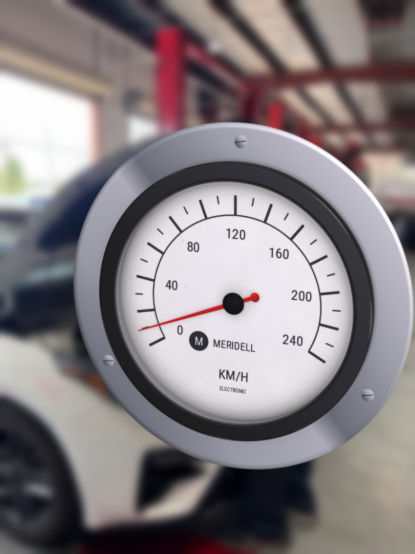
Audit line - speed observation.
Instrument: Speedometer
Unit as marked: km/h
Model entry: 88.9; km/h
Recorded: 10; km/h
